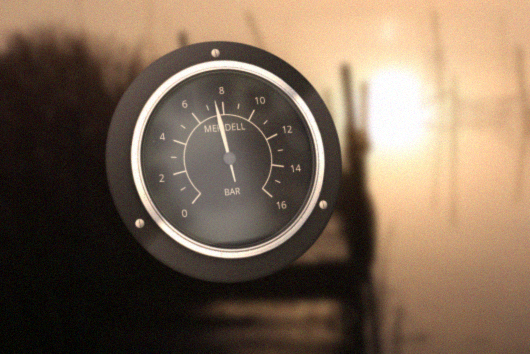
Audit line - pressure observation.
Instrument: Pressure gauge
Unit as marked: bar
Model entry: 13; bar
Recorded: 7.5; bar
